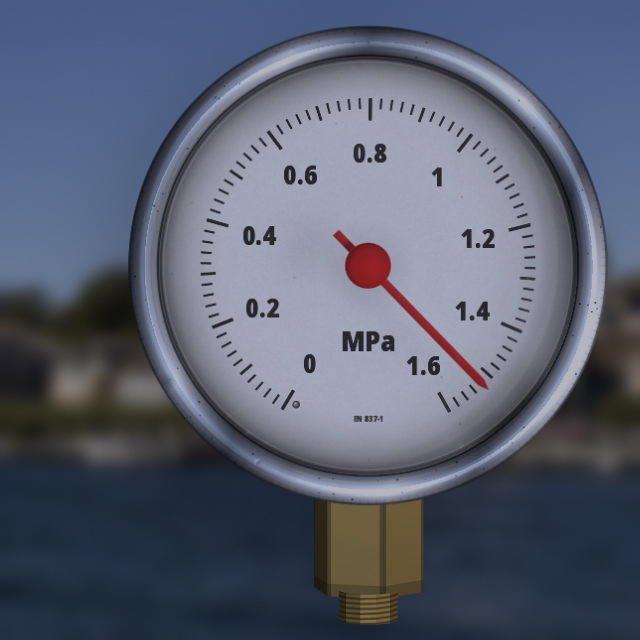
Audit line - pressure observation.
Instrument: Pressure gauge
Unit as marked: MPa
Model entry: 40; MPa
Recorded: 1.52; MPa
